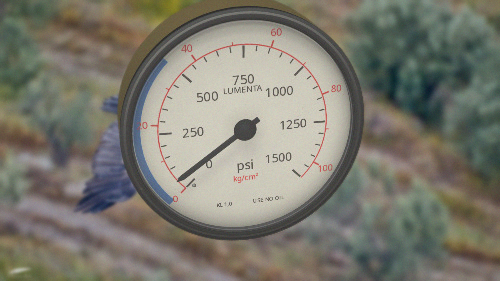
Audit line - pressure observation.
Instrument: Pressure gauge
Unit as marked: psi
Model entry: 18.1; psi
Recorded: 50; psi
